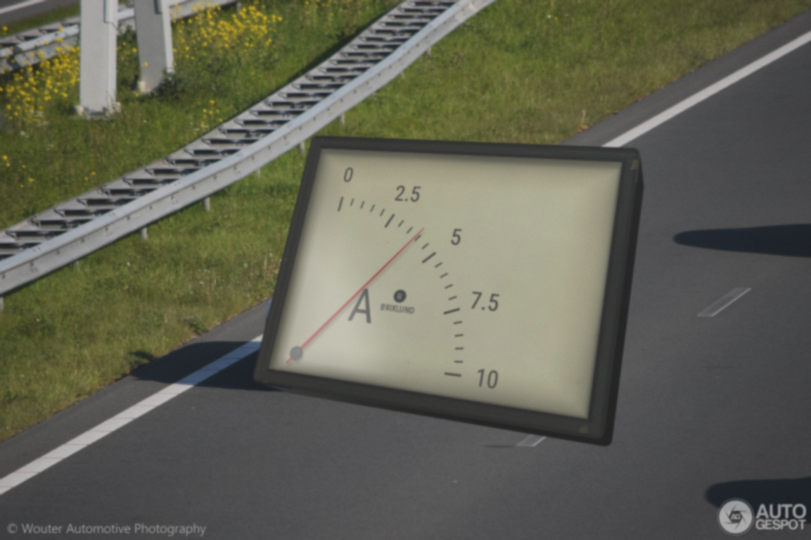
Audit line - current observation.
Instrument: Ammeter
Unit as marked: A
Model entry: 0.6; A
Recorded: 4; A
